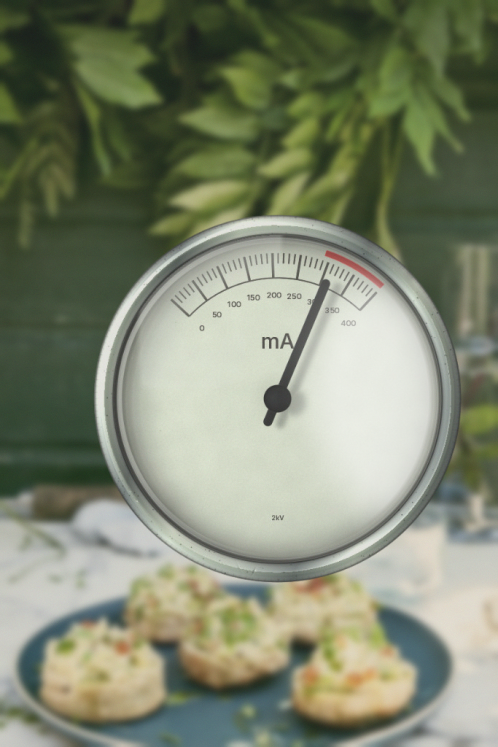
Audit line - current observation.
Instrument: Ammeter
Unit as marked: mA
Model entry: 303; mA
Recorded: 310; mA
